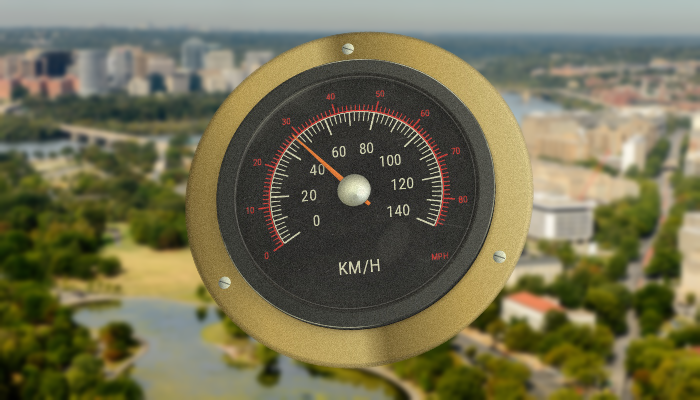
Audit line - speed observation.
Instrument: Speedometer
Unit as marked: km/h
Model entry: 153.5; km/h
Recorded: 46; km/h
